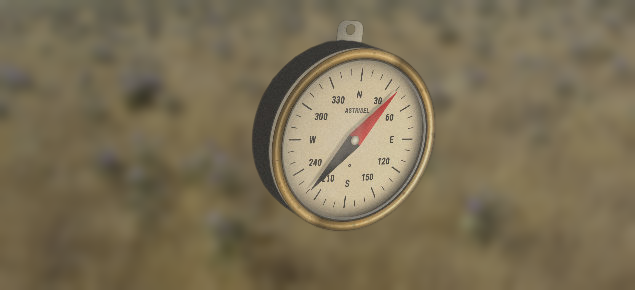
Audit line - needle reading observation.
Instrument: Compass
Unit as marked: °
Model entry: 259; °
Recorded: 40; °
